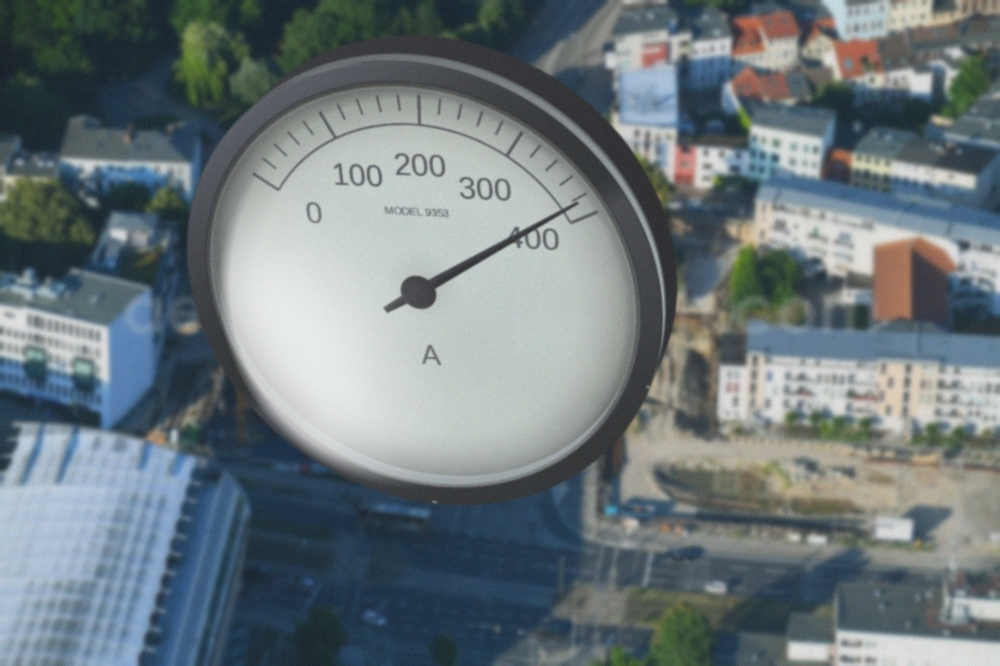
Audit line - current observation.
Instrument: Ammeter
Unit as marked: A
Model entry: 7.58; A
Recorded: 380; A
